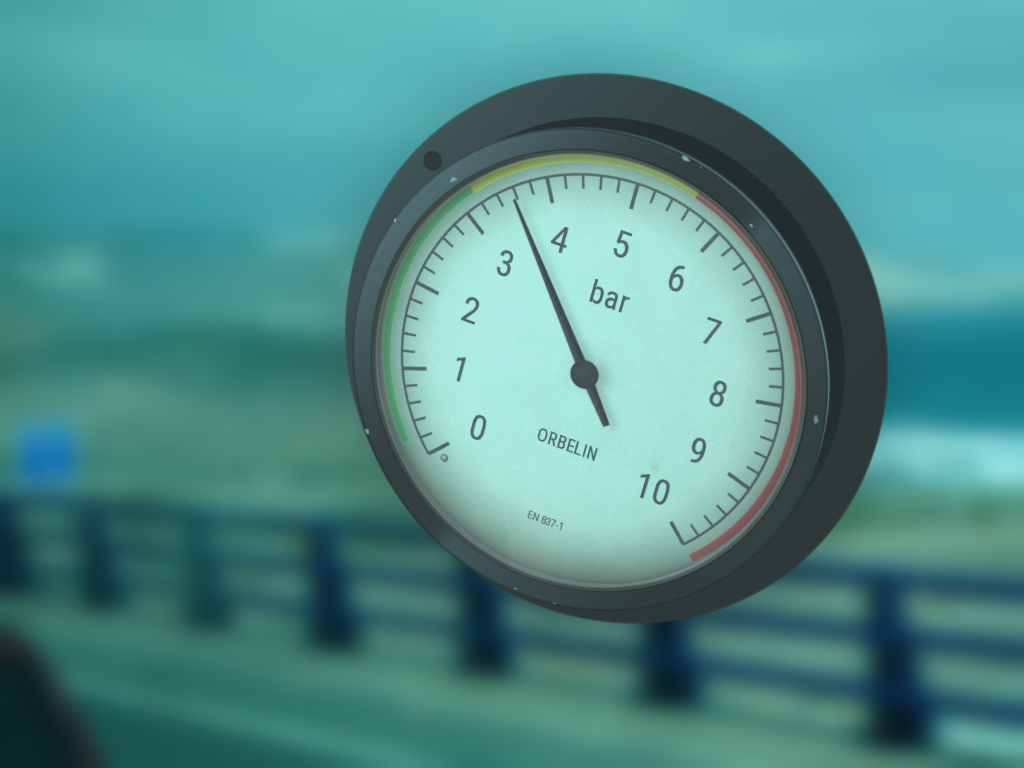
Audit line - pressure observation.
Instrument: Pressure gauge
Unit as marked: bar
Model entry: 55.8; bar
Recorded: 3.6; bar
